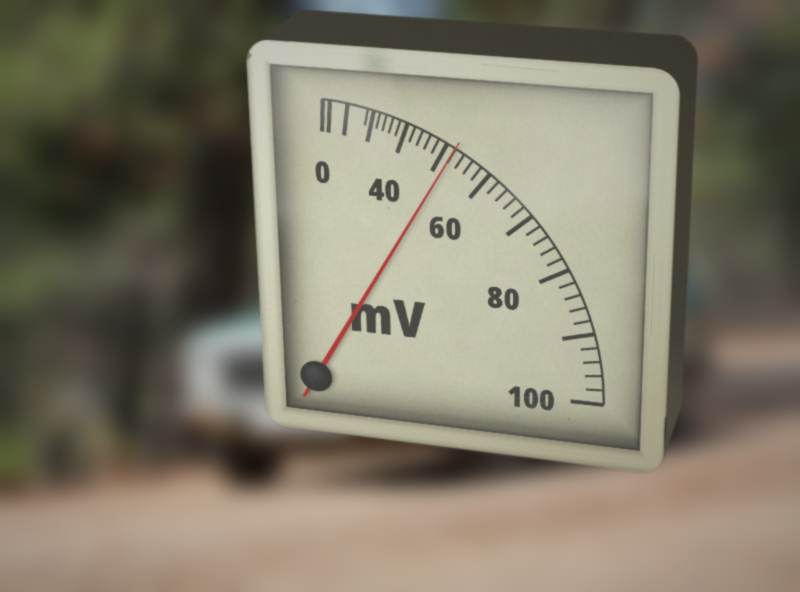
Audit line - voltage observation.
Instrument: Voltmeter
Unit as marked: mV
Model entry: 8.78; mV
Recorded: 52; mV
